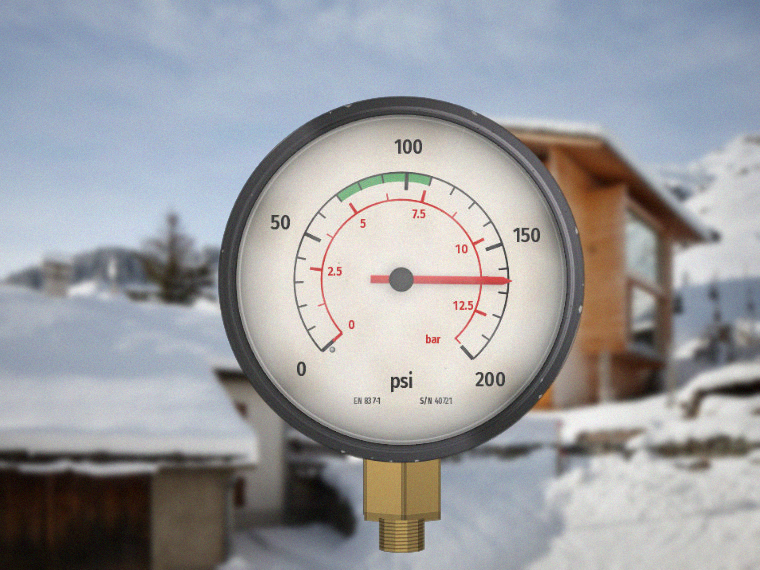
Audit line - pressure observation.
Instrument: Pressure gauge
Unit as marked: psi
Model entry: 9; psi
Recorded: 165; psi
